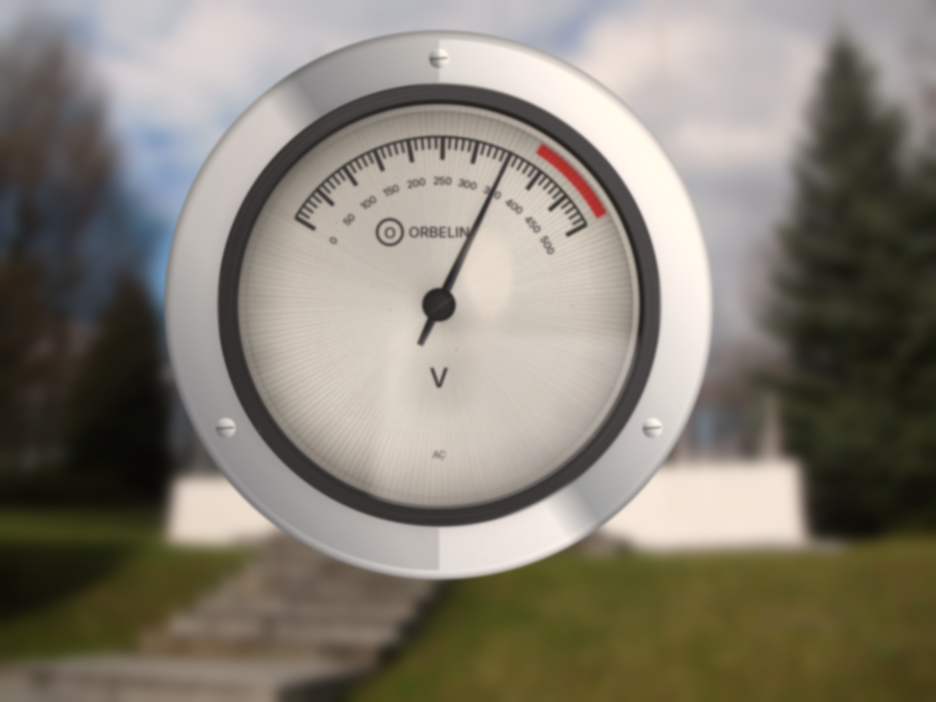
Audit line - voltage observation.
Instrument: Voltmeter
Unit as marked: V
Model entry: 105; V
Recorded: 350; V
